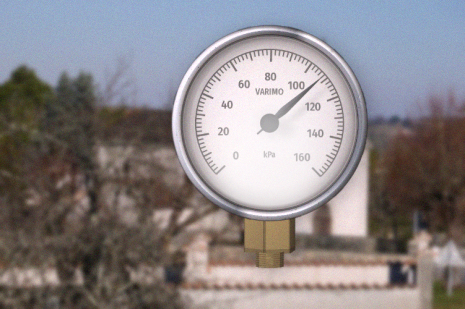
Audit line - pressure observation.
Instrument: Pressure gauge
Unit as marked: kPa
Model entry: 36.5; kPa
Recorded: 108; kPa
